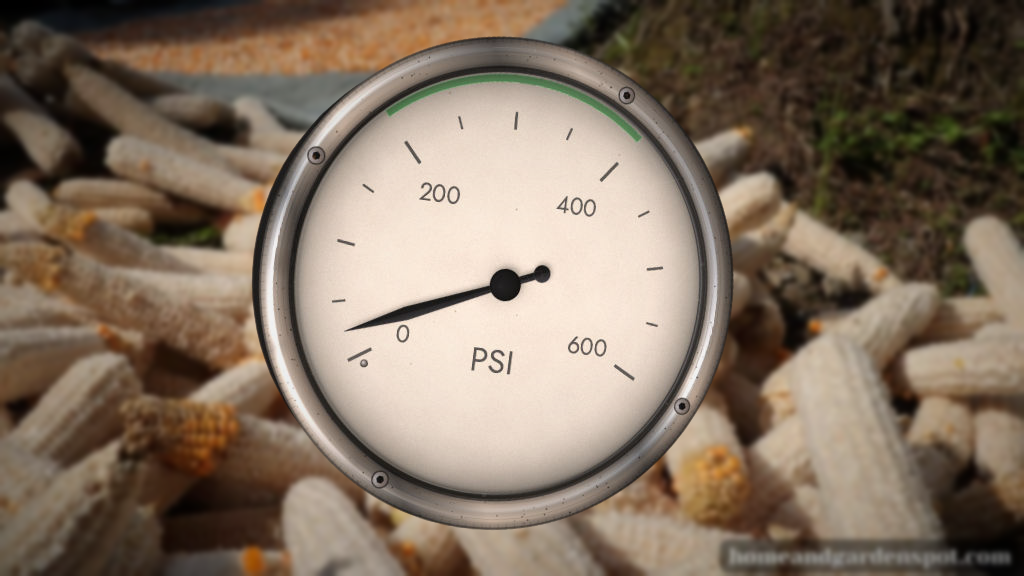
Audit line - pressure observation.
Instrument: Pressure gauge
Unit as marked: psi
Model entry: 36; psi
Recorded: 25; psi
